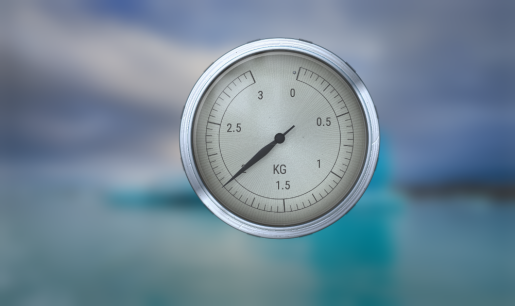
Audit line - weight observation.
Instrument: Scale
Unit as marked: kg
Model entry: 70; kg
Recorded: 2; kg
